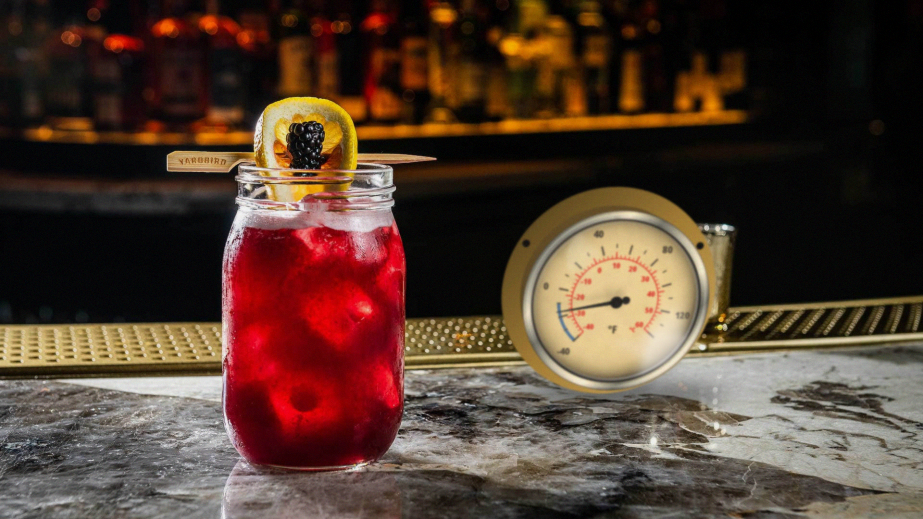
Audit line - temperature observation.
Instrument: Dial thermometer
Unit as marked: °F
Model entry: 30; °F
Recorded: -15; °F
